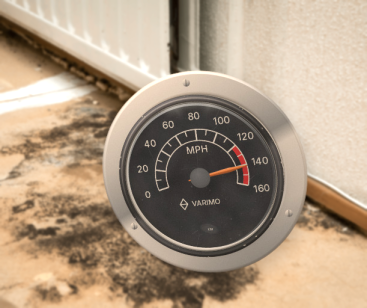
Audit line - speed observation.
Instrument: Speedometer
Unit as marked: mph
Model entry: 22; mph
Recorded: 140; mph
